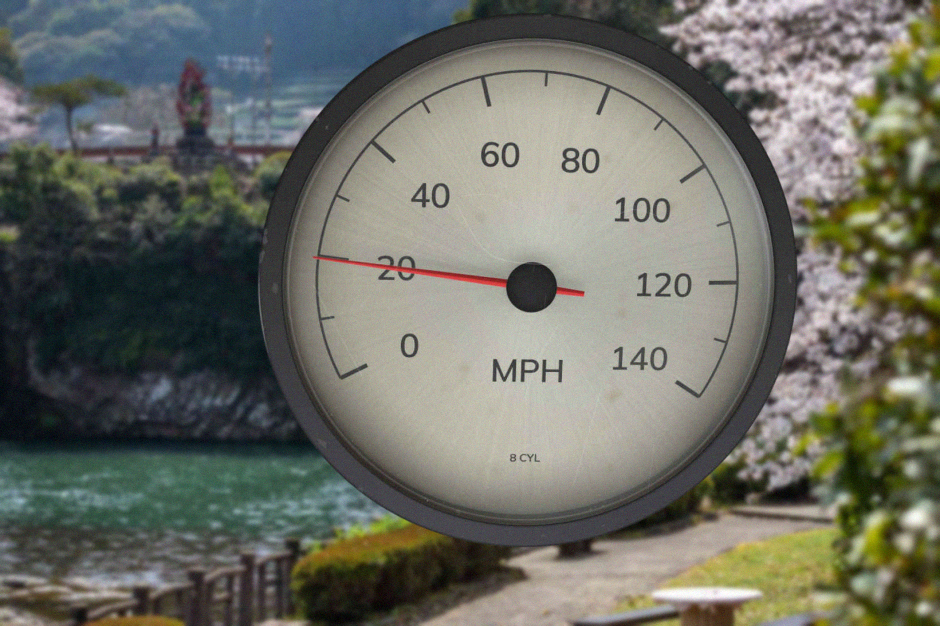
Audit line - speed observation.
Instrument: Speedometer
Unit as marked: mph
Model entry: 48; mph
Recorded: 20; mph
